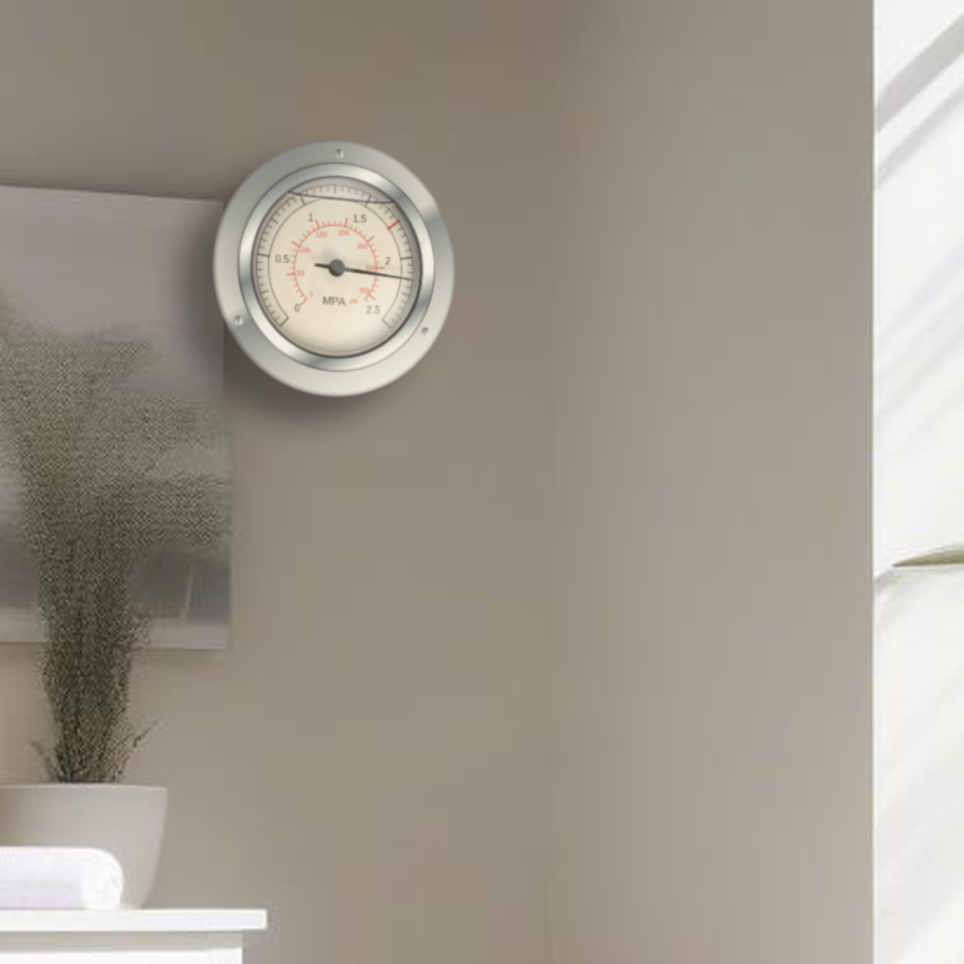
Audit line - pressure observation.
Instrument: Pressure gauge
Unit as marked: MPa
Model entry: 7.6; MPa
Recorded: 2.15; MPa
